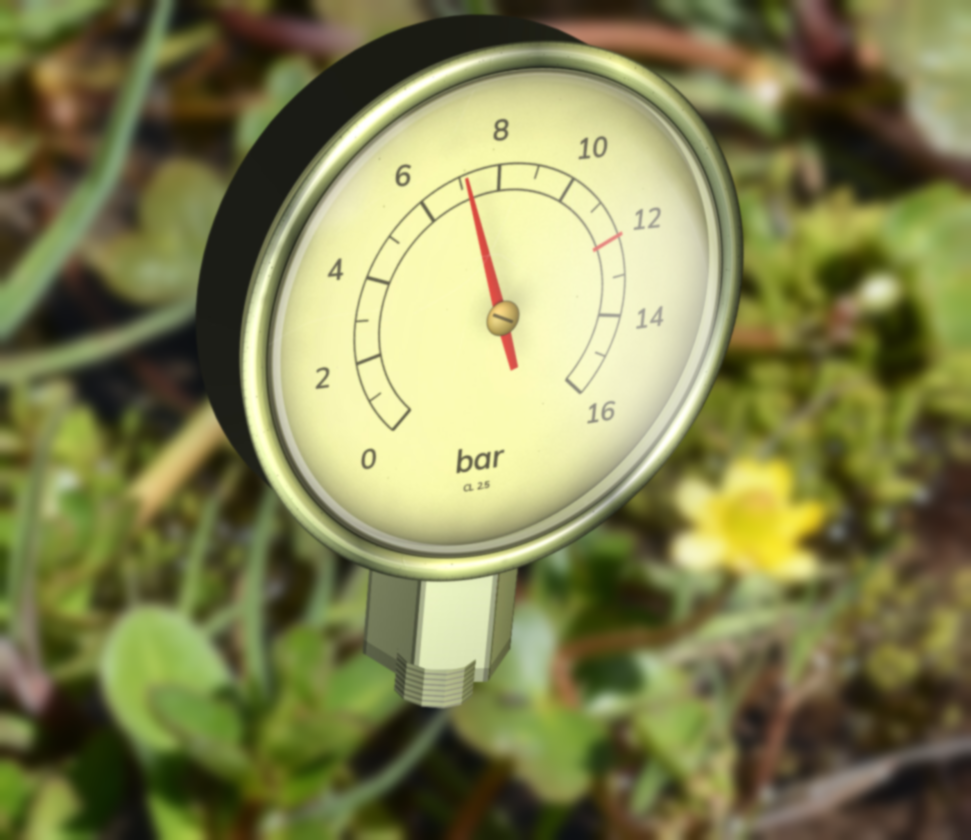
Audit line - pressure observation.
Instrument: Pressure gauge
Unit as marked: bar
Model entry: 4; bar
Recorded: 7; bar
